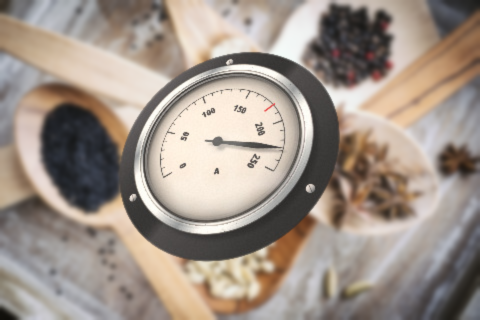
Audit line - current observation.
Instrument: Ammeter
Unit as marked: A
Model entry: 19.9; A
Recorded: 230; A
